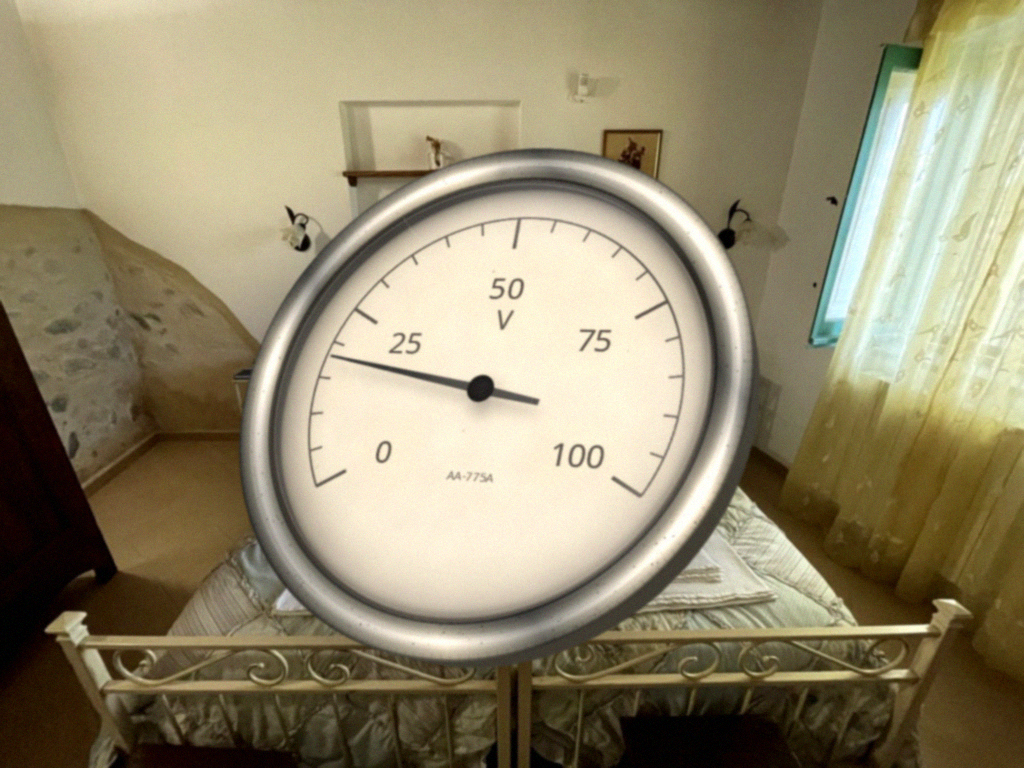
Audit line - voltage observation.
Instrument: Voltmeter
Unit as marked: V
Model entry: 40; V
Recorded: 17.5; V
